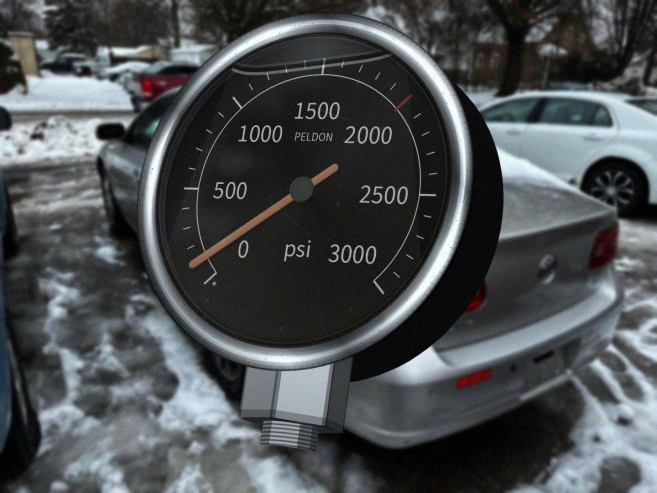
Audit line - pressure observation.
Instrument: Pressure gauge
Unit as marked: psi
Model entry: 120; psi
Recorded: 100; psi
